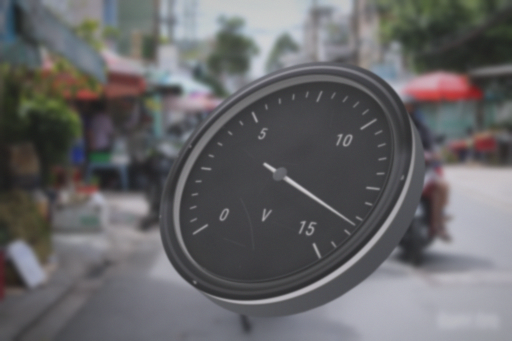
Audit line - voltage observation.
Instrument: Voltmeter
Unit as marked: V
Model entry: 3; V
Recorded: 13.75; V
